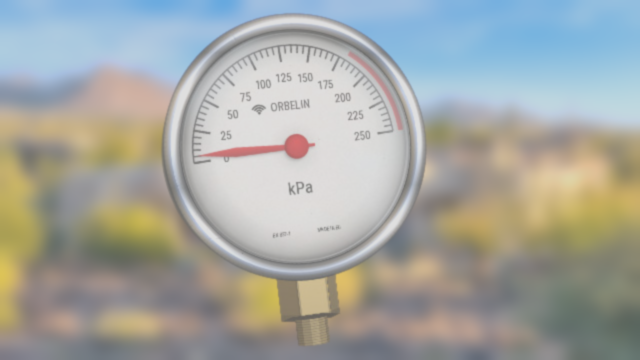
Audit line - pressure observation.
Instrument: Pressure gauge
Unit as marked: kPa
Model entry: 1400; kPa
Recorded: 5; kPa
